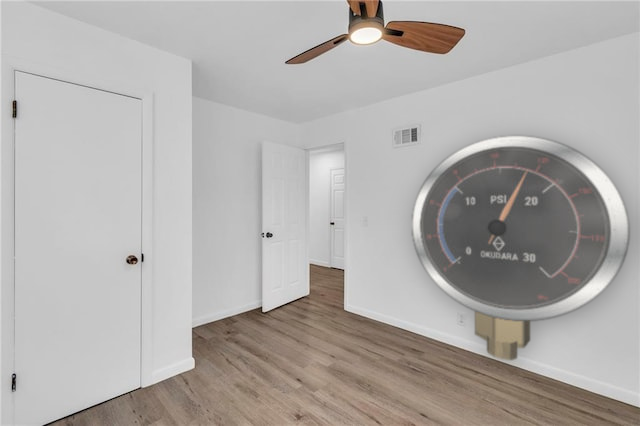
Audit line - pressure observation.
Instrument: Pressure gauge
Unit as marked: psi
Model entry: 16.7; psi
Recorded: 17.5; psi
